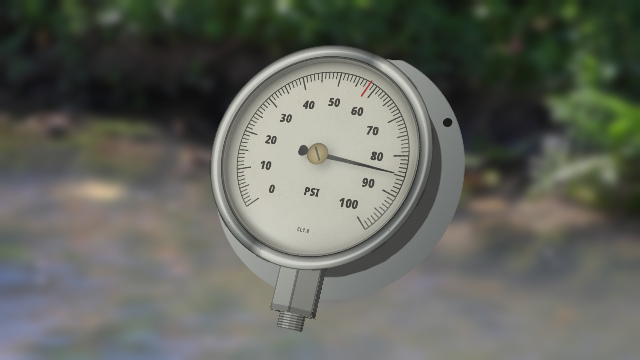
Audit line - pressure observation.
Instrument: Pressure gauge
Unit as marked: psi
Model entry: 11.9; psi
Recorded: 85; psi
